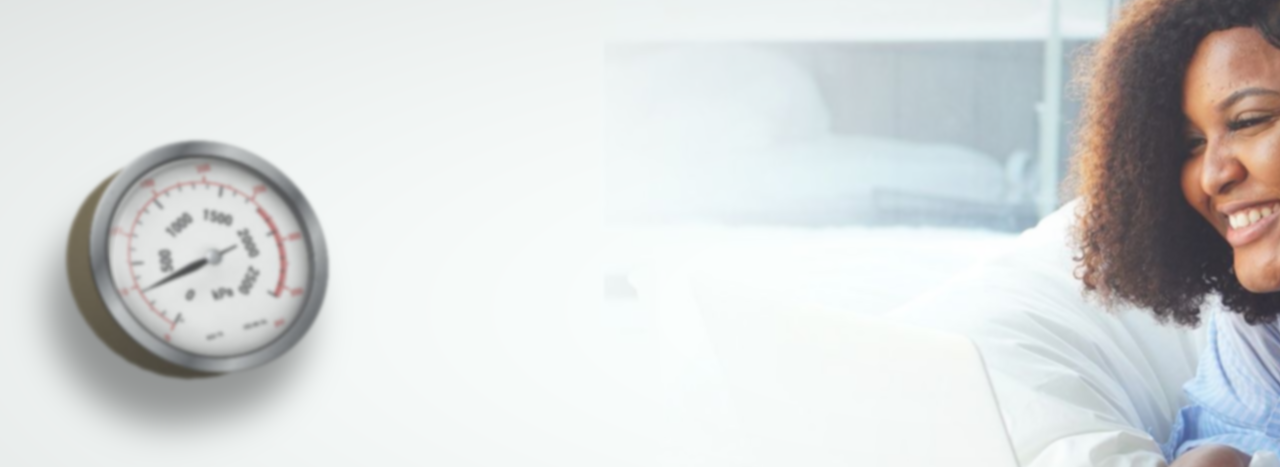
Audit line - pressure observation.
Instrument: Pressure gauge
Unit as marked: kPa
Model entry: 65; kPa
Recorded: 300; kPa
